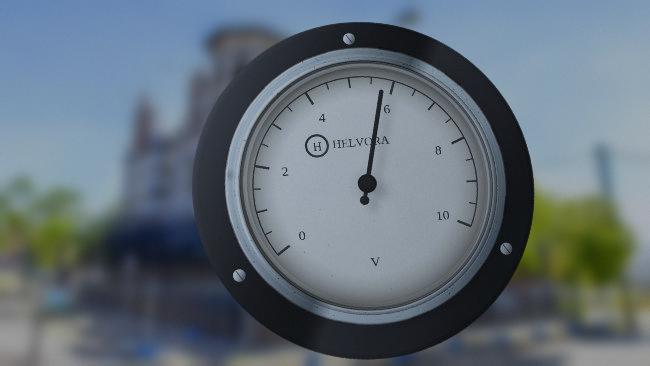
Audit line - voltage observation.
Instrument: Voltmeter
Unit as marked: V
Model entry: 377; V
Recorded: 5.75; V
